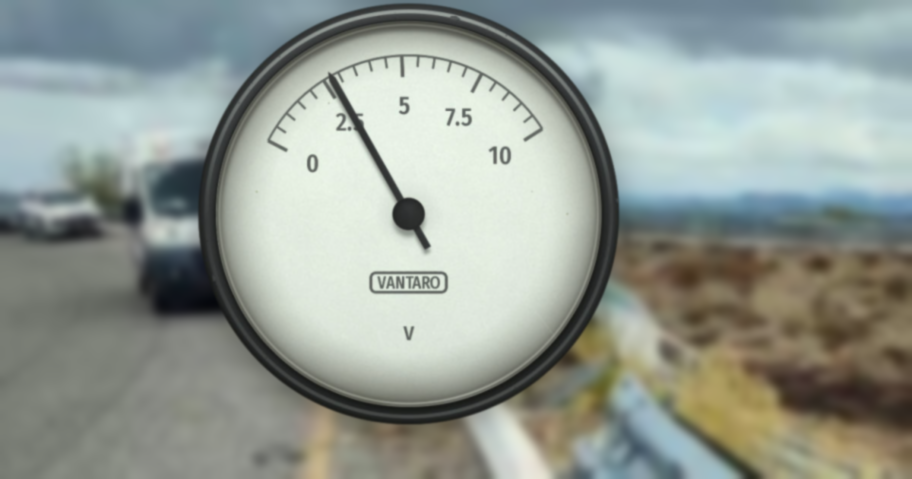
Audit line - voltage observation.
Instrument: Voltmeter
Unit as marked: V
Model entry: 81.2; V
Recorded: 2.75; V
